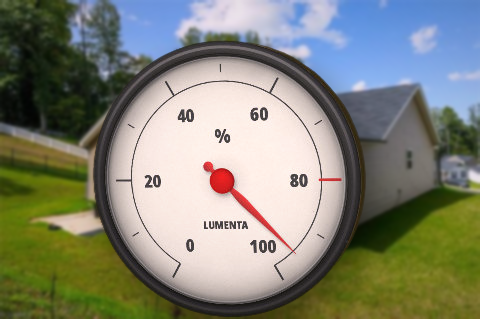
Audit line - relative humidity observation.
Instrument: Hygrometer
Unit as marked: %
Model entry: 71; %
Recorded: 95; %
